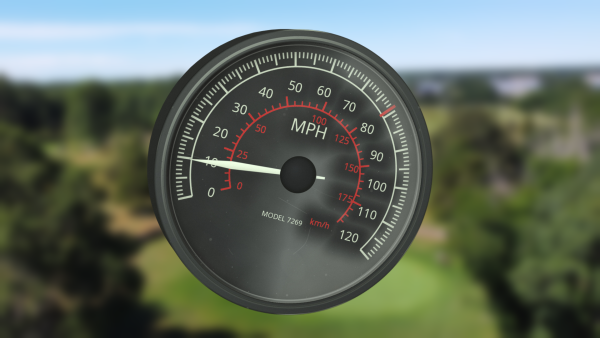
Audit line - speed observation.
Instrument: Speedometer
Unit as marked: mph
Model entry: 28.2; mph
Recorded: 10; mph
